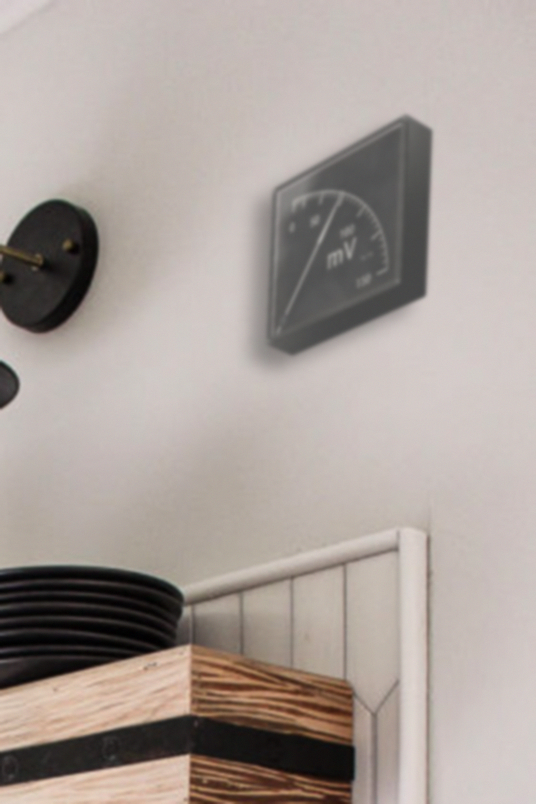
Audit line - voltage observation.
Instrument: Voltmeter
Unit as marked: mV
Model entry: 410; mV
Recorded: 75; mV
